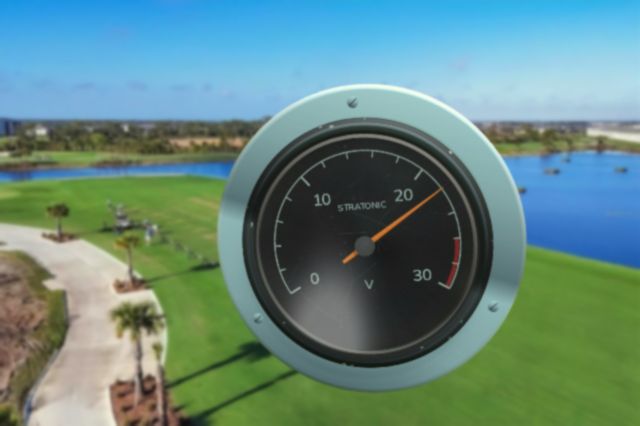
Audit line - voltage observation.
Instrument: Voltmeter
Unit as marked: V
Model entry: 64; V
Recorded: 22; V
